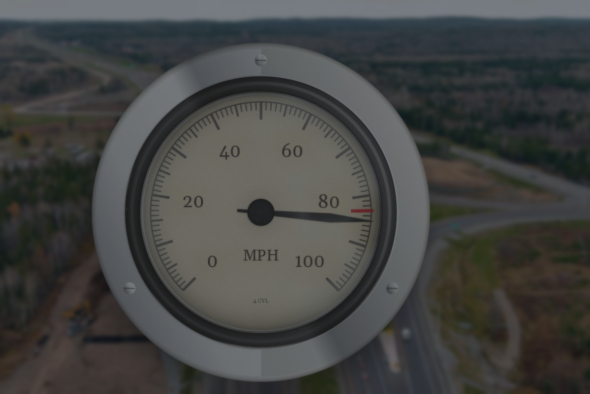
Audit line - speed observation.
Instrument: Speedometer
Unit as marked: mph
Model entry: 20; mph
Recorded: 85; mph
